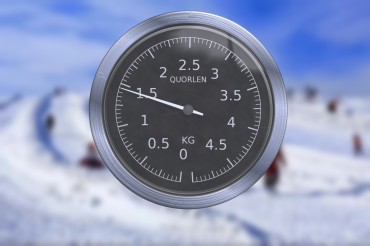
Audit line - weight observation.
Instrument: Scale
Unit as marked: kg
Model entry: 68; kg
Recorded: 1.45; kg
